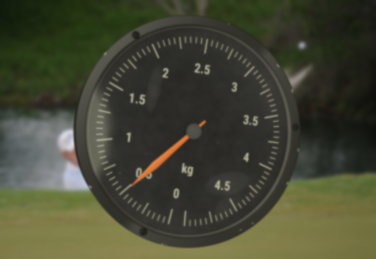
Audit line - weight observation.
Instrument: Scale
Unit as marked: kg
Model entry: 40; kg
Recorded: 0.5; kg
